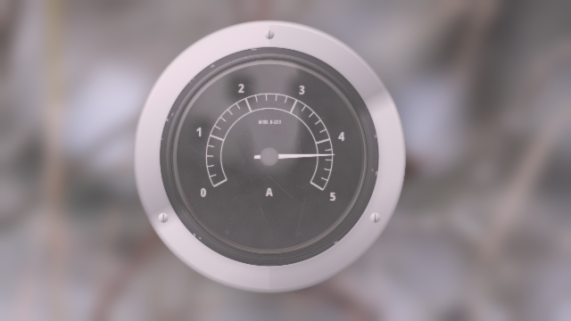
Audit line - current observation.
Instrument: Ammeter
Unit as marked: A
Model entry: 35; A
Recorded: 4.3; A
